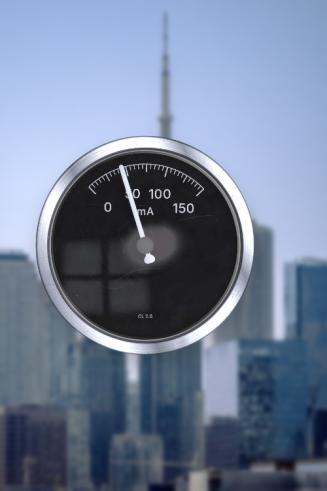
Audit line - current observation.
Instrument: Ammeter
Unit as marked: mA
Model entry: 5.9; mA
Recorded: 45; mA
